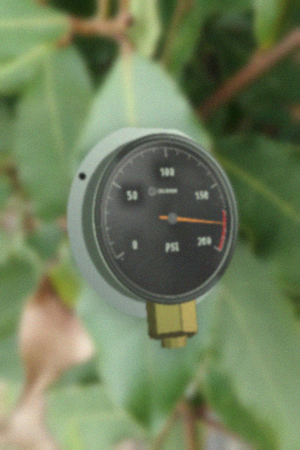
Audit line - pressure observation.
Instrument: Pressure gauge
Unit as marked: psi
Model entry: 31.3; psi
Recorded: 180; psi
